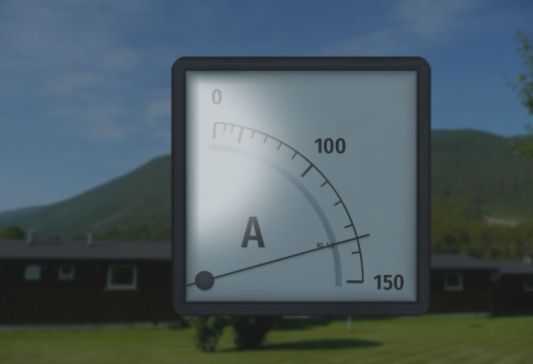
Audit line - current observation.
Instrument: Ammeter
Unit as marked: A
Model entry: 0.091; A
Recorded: 135; A
